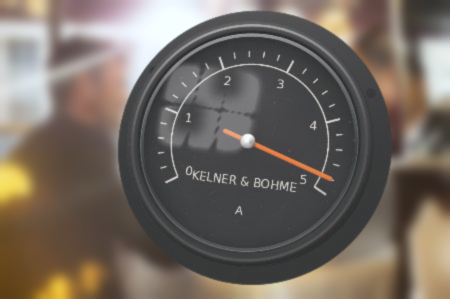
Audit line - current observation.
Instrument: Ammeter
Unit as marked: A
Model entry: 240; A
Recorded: 4.8; A
